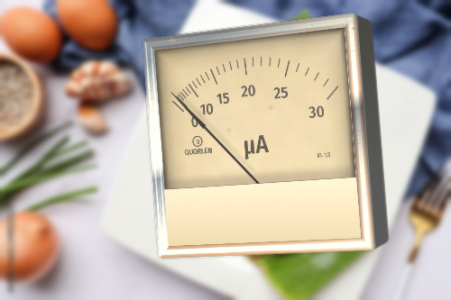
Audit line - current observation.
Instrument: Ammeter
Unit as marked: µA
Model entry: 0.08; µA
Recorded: 5; µA
